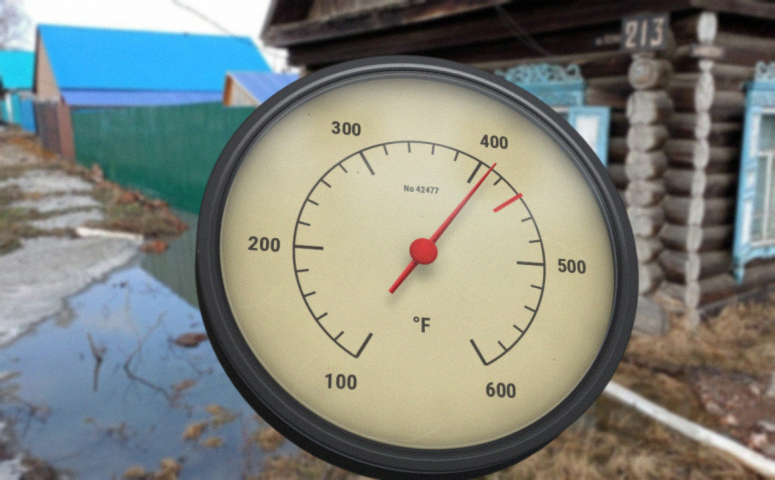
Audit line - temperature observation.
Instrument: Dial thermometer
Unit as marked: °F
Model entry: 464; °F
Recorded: 410; °F
